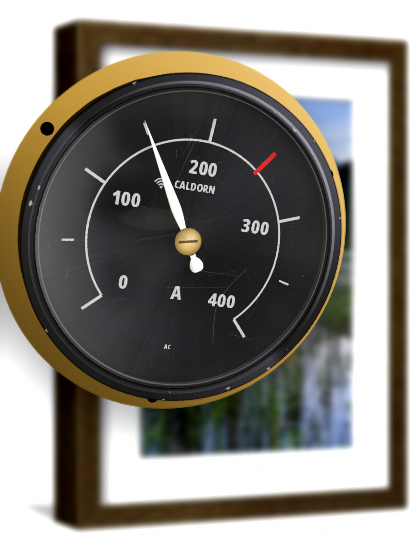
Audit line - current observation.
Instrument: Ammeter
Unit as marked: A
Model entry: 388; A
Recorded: 150; A
